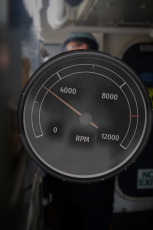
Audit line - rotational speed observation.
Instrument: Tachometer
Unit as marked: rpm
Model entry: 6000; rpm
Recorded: 3000; rpm
